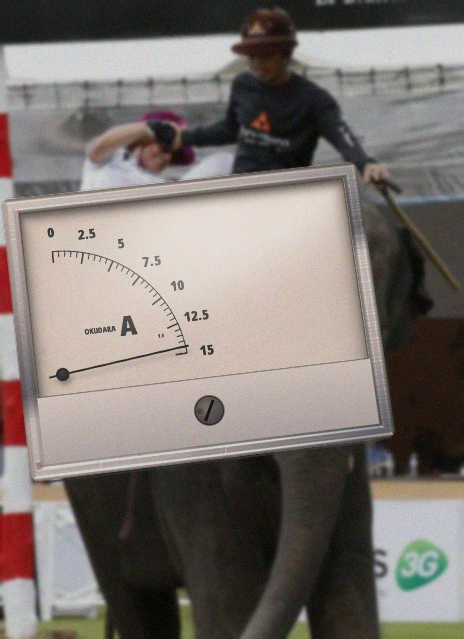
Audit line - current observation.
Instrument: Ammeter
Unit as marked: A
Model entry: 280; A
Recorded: 14.5; A
